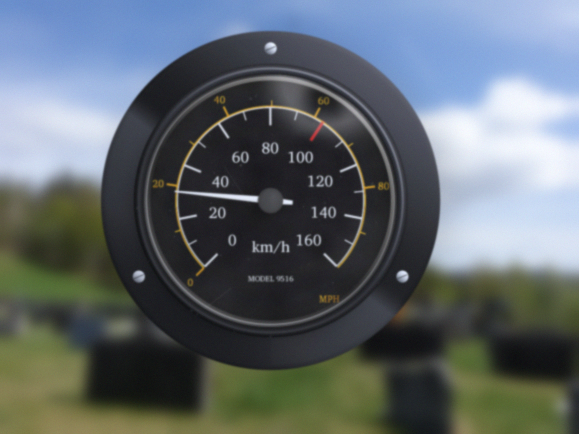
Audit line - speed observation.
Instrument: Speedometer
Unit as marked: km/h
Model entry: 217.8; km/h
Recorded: 30; km/h
